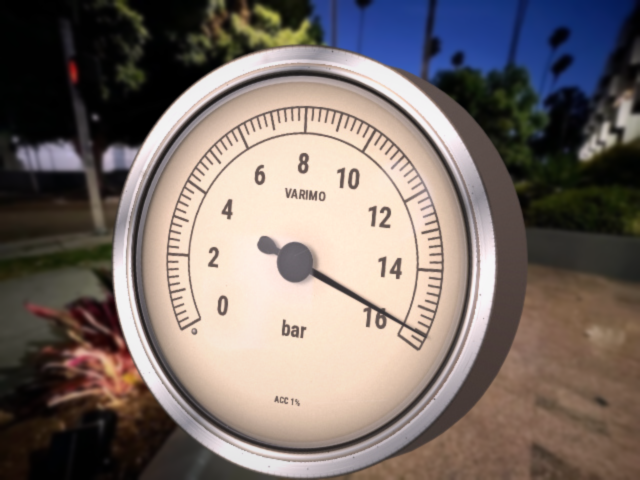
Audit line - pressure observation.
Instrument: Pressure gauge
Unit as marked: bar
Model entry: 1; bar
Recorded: 15.6; bar
